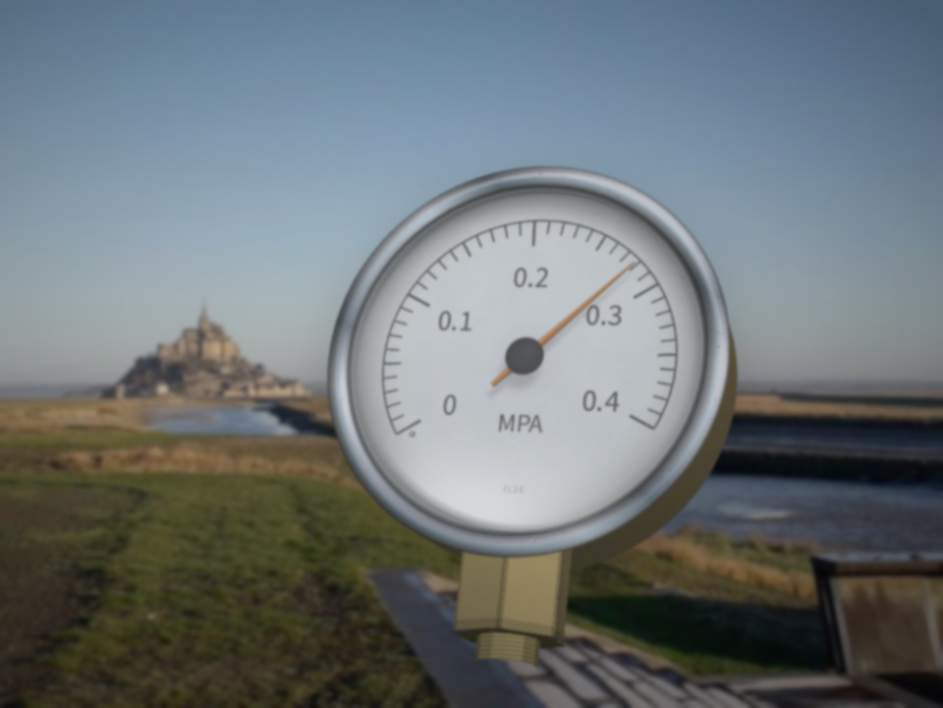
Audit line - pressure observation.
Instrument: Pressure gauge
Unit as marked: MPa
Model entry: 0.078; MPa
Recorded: 0.28; MPa
